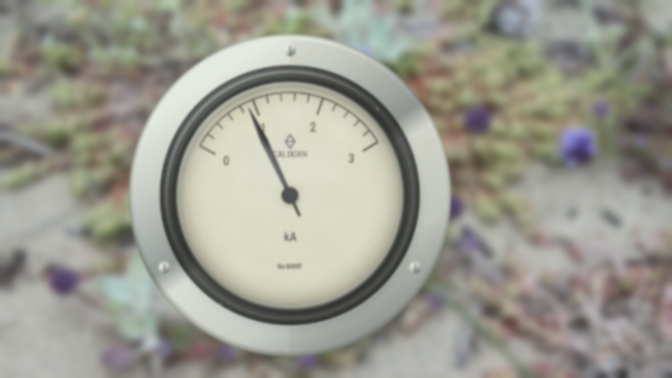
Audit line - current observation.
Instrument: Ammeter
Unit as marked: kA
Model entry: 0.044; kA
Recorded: 0.9; kA
